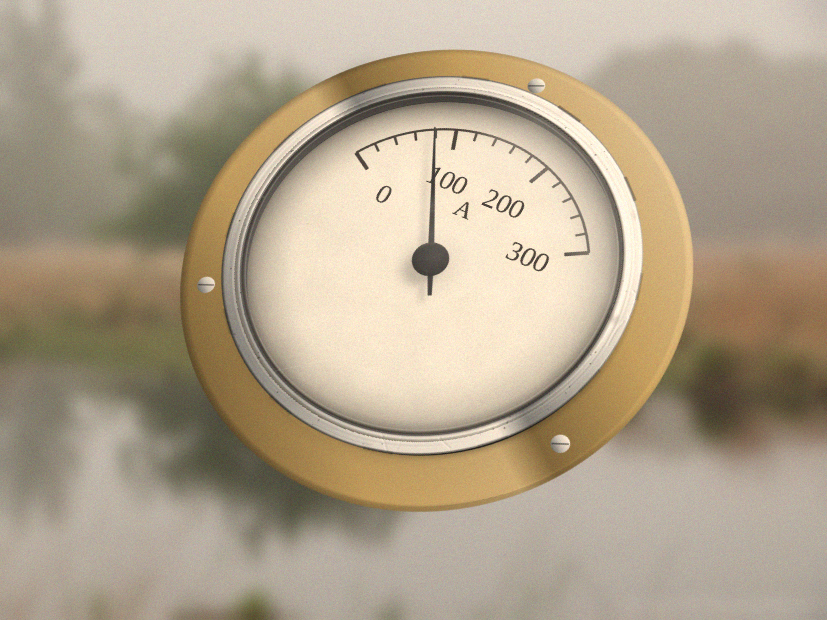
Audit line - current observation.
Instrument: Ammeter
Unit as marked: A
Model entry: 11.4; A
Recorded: 80; A
